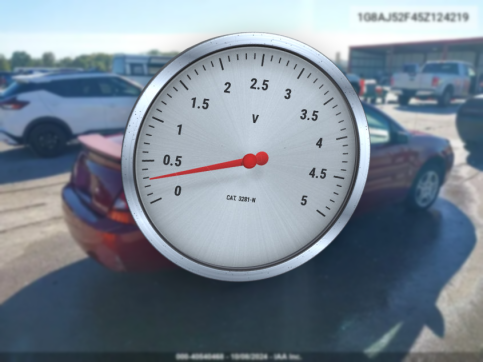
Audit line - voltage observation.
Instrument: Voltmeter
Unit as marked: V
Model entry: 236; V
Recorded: 0.3; V
